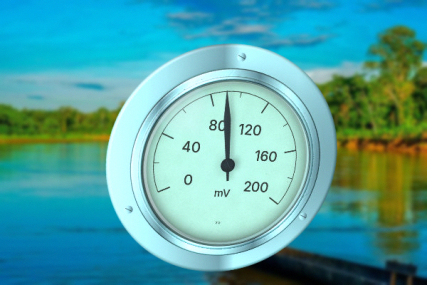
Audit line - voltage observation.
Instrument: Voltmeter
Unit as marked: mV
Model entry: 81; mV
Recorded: 90; mV
